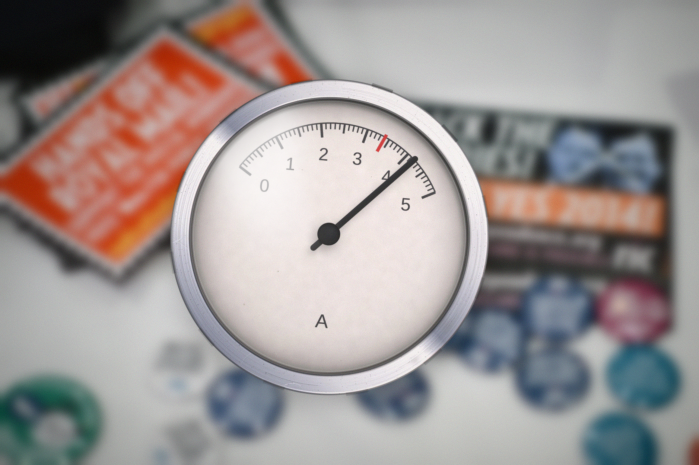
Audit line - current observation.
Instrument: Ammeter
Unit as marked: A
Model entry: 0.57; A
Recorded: 4.2; A
